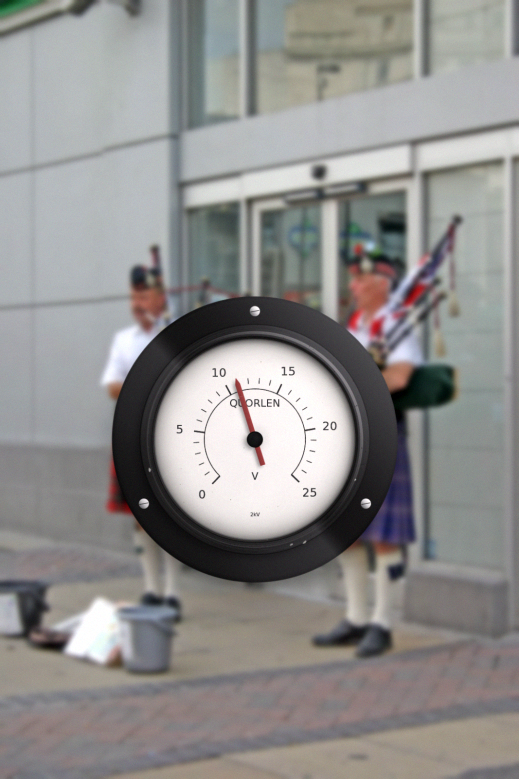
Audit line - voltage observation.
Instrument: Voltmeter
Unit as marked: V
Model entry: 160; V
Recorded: 11; V
